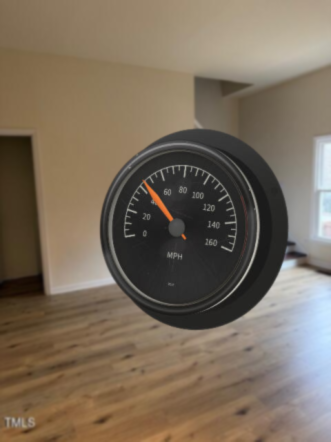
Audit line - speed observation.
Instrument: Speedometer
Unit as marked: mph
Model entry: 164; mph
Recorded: 45; mph
